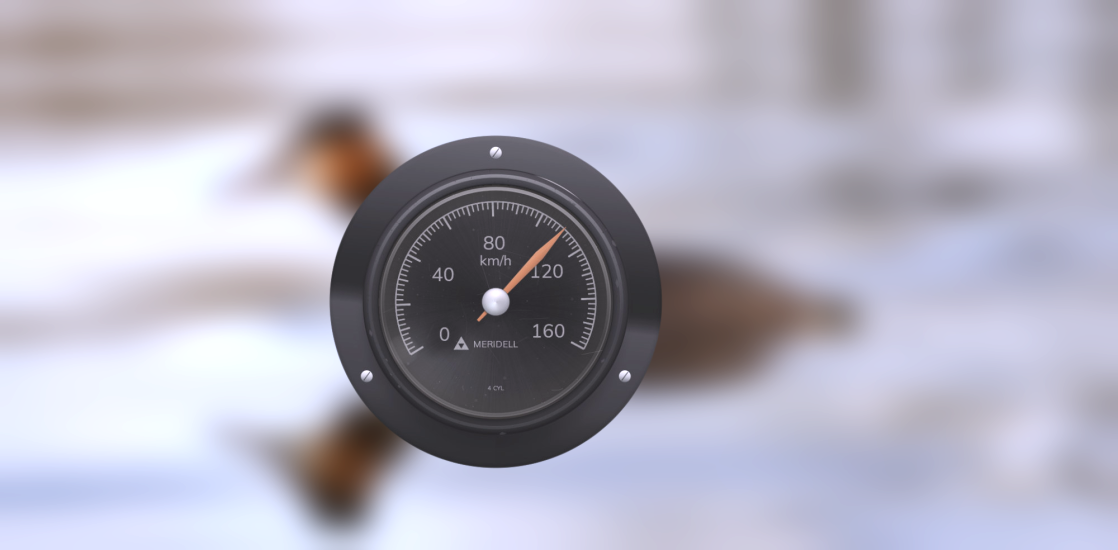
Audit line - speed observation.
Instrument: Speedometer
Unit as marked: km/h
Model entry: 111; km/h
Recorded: 110; km/h
